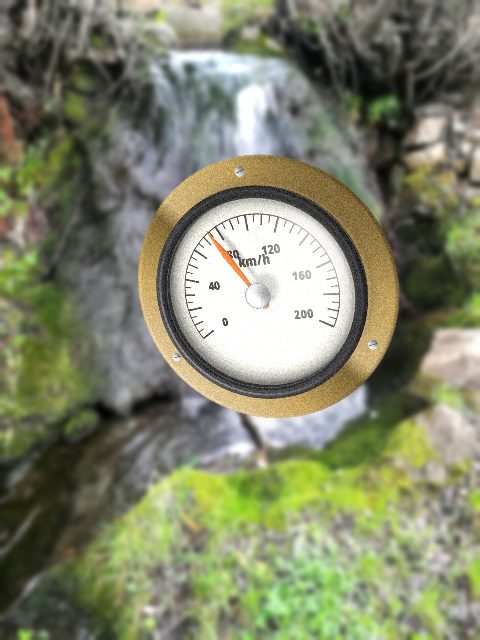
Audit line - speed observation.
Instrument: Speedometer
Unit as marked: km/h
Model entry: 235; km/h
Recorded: 75; km/h
